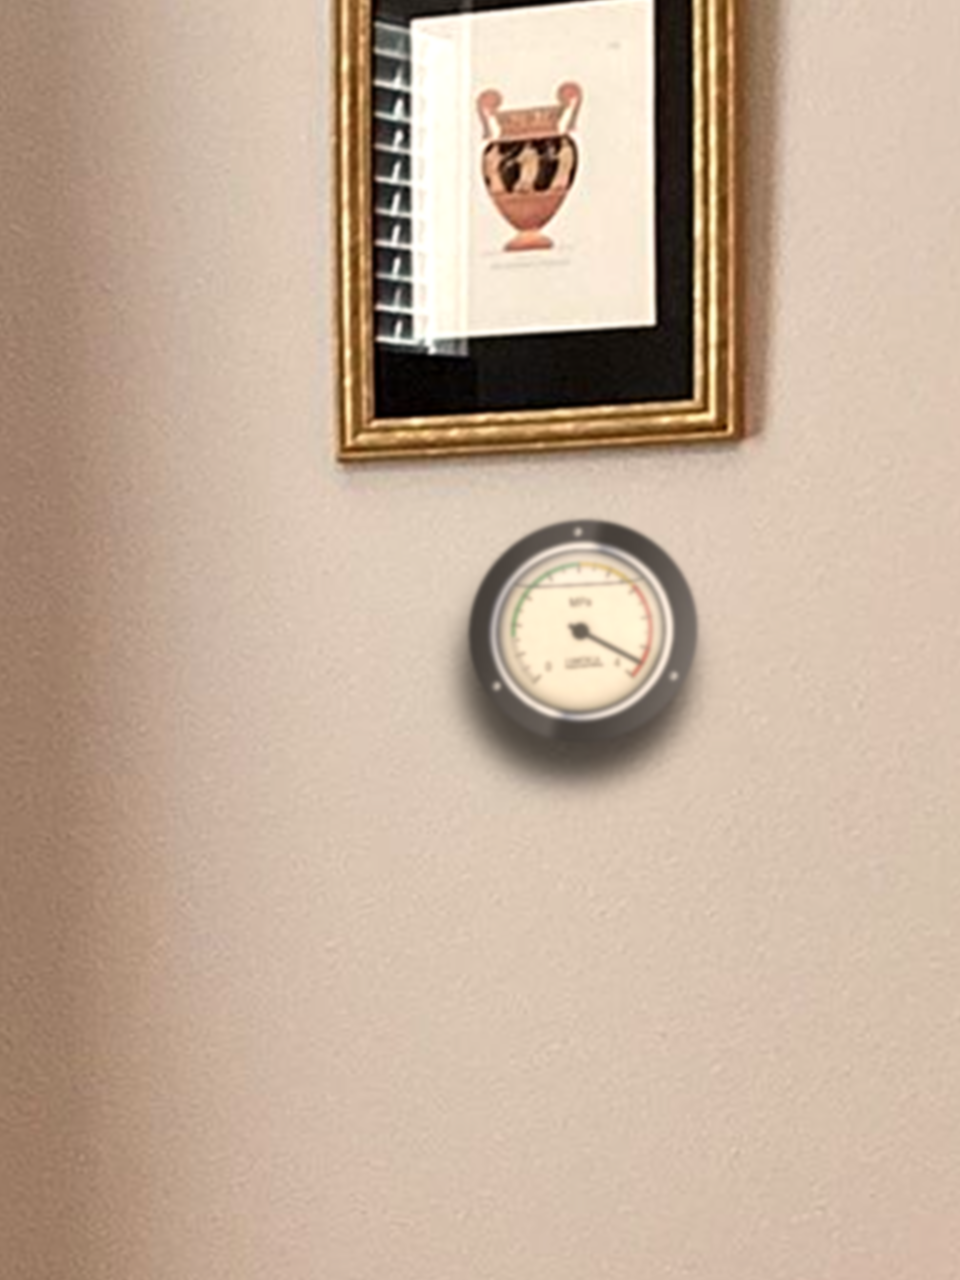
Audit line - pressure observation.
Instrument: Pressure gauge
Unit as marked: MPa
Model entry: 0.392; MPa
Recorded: 3.8; MPa
